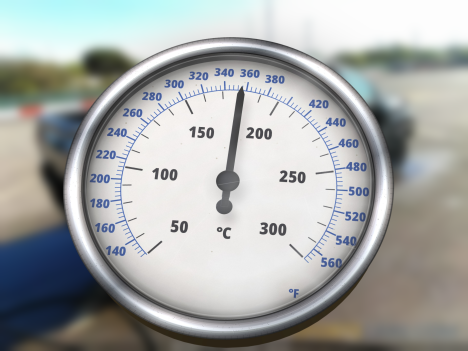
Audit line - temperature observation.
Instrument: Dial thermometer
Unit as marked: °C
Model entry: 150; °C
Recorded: 180; °C
